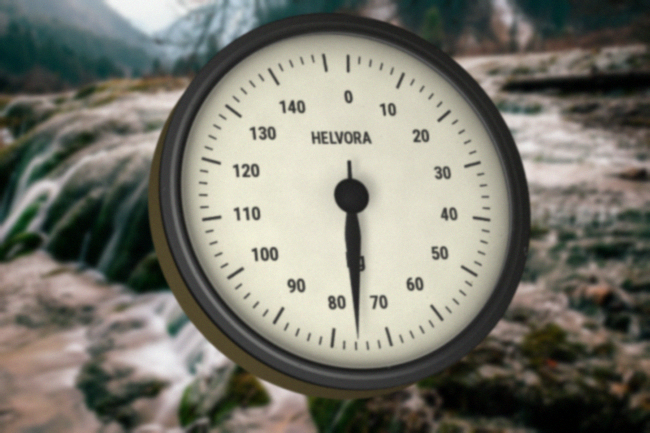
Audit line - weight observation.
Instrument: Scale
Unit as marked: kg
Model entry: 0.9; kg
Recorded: 76; kg
